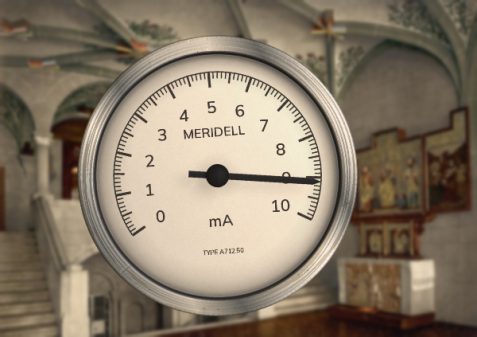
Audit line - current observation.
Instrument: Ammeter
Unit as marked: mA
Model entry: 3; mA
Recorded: 9.1; mA
